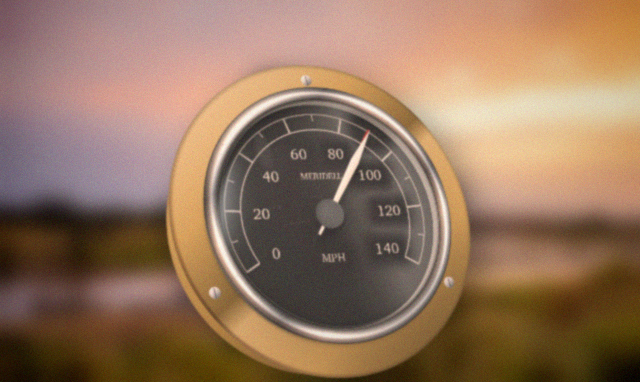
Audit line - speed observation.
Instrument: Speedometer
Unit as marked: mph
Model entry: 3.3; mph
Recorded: 90; mph
